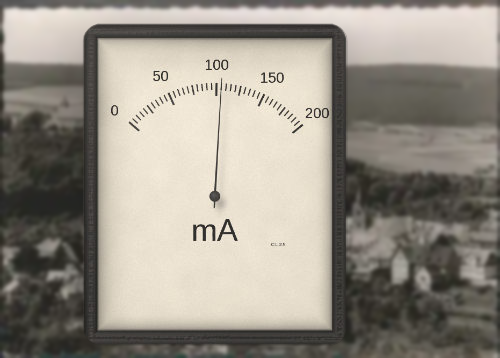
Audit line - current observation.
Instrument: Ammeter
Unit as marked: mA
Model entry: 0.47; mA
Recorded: 105; mA
